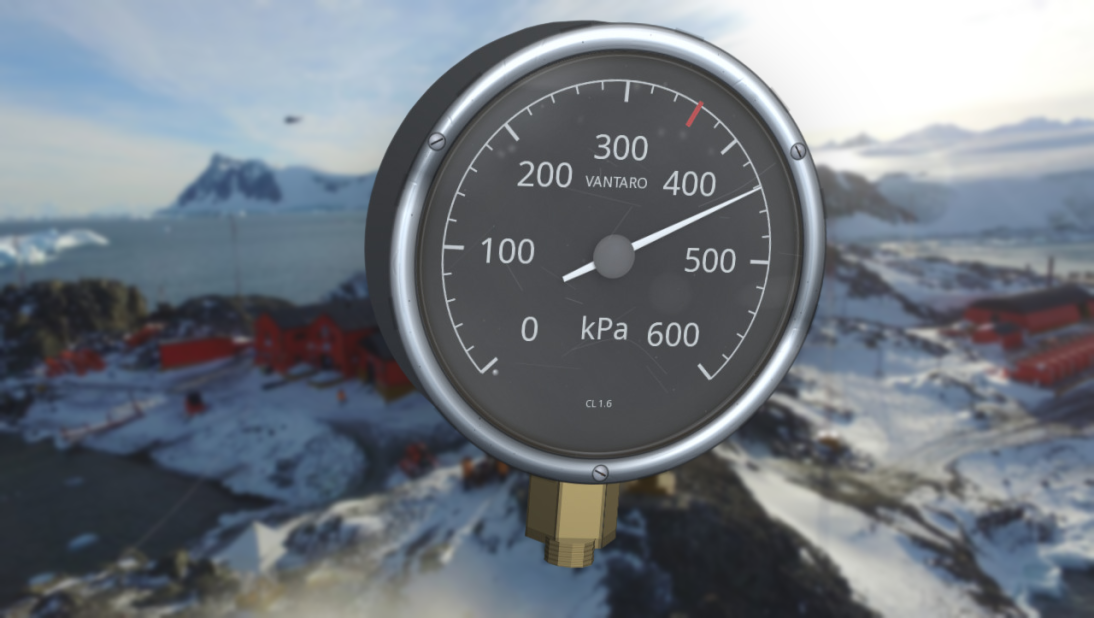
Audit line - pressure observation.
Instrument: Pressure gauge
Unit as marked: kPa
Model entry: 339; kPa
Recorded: 440; kPa
